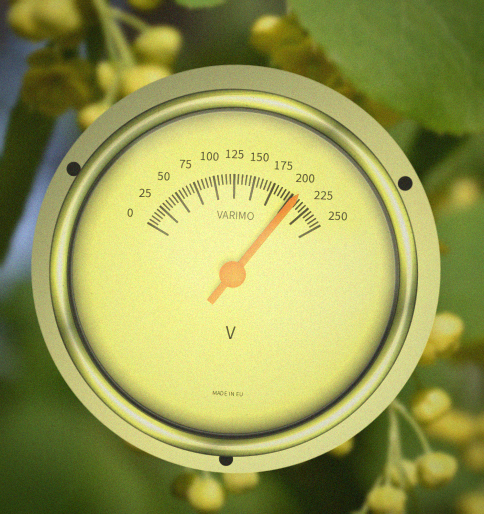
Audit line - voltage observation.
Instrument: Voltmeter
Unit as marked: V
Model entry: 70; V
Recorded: 205; V
